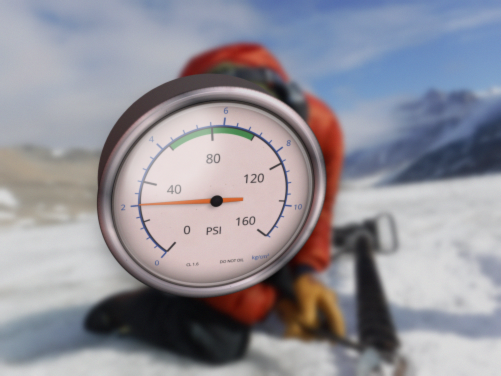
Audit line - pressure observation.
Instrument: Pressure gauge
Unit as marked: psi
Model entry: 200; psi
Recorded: 30; psi
